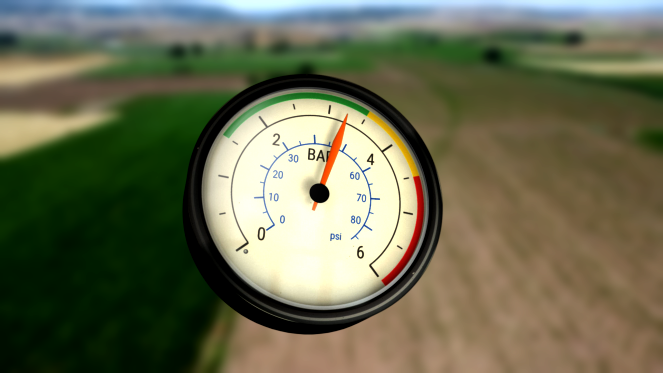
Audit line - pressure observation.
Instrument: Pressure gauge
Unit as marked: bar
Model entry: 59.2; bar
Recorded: 3.25; bar
